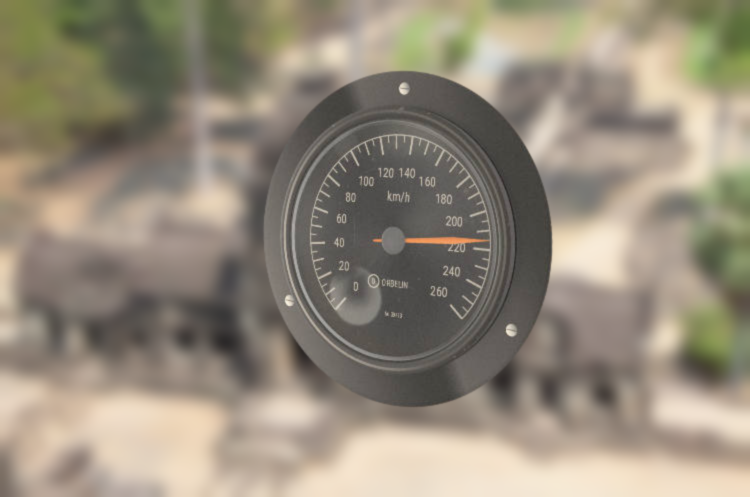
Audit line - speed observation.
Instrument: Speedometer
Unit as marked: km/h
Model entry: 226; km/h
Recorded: 215; km/h
